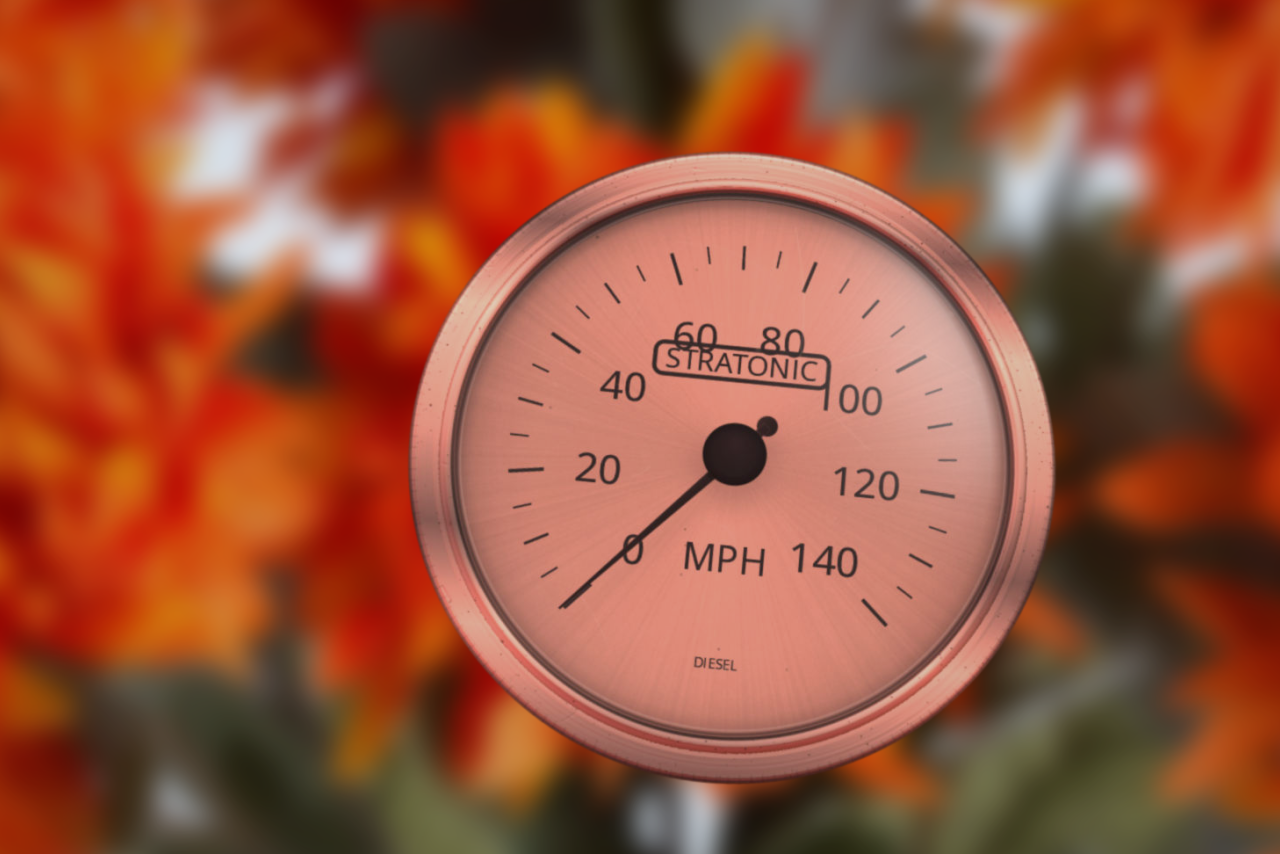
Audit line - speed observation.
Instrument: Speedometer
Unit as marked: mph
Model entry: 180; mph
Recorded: 0; mph
